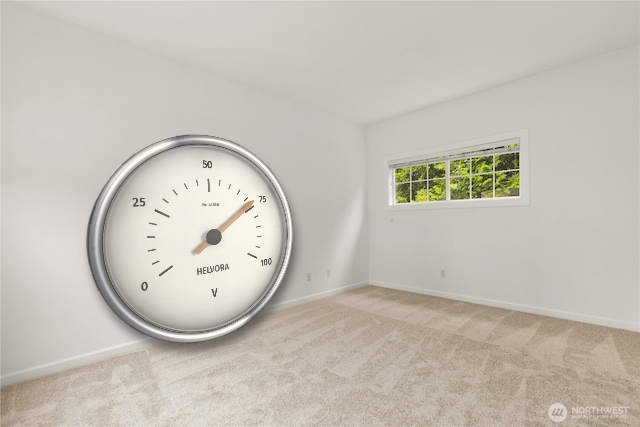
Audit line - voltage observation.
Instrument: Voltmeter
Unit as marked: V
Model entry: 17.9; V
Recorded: 72.5; V
